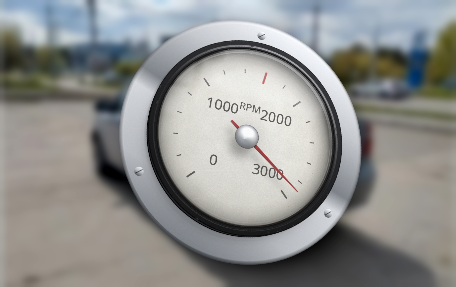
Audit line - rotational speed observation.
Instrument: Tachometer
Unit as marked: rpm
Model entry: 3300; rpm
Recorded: 2900; rpm
